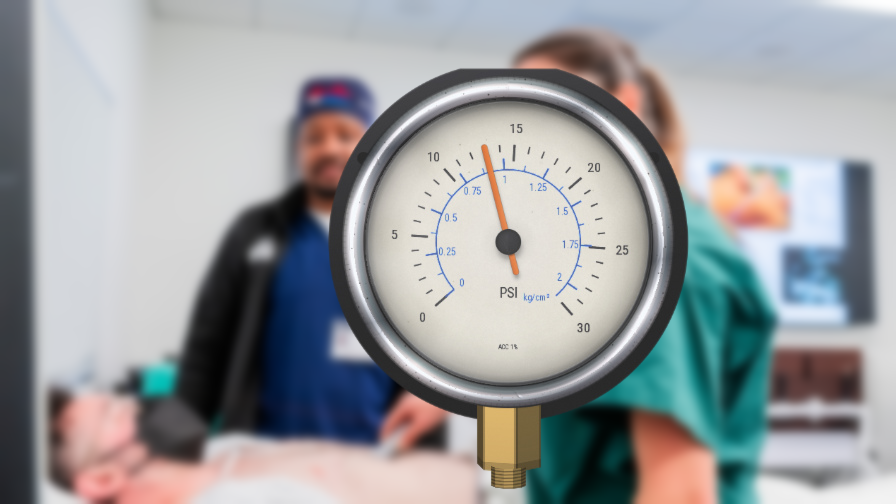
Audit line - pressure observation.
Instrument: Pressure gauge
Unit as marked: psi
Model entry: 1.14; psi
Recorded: 13; psi
